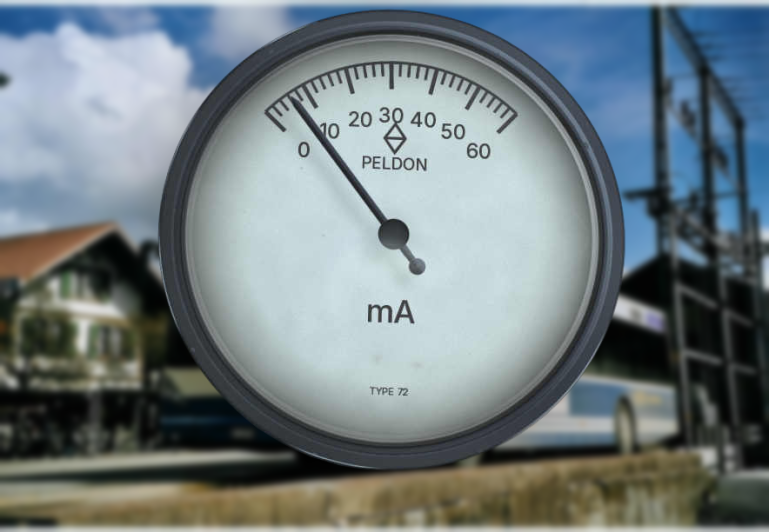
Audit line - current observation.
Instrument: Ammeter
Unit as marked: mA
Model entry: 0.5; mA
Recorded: 6; mA
